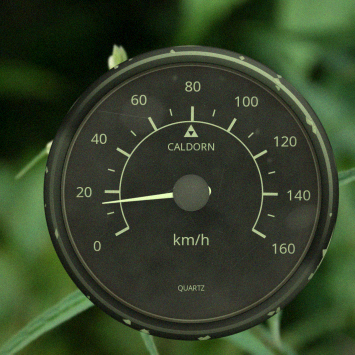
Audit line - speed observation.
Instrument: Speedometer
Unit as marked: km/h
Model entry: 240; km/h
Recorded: 15; km/h
